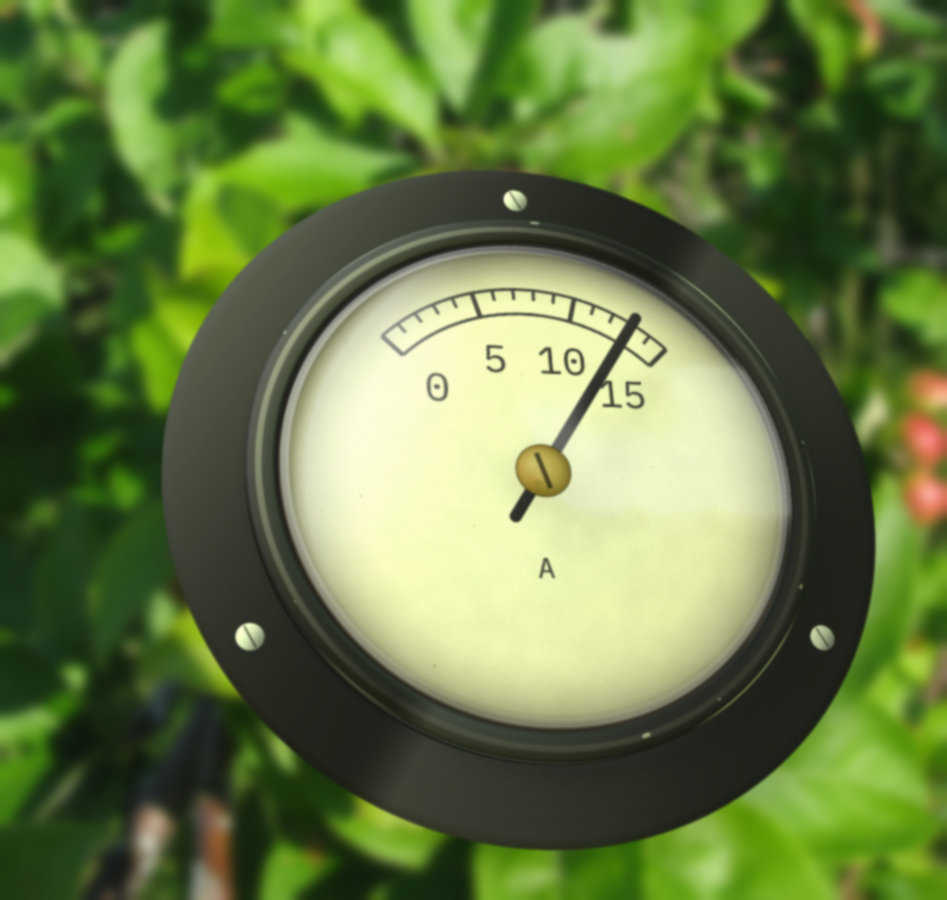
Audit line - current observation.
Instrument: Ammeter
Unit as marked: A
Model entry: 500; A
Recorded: 13; A
